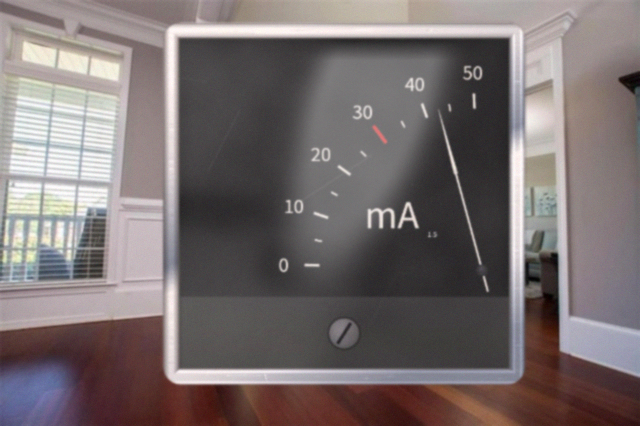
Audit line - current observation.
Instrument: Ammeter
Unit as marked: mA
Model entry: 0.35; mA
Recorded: 42.5; mA
